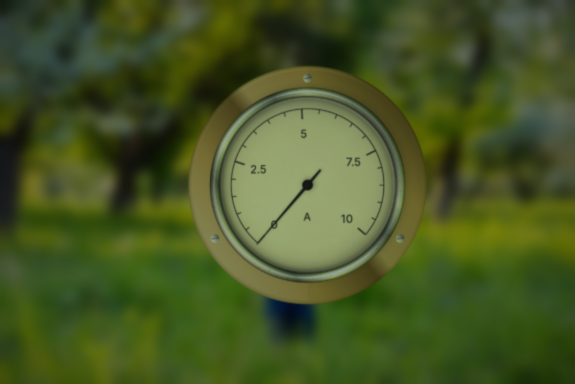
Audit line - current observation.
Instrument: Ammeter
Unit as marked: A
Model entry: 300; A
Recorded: 0; A
